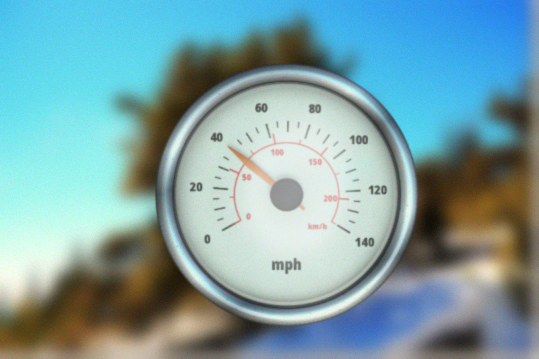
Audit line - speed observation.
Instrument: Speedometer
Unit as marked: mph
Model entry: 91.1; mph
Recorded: 40; mph
